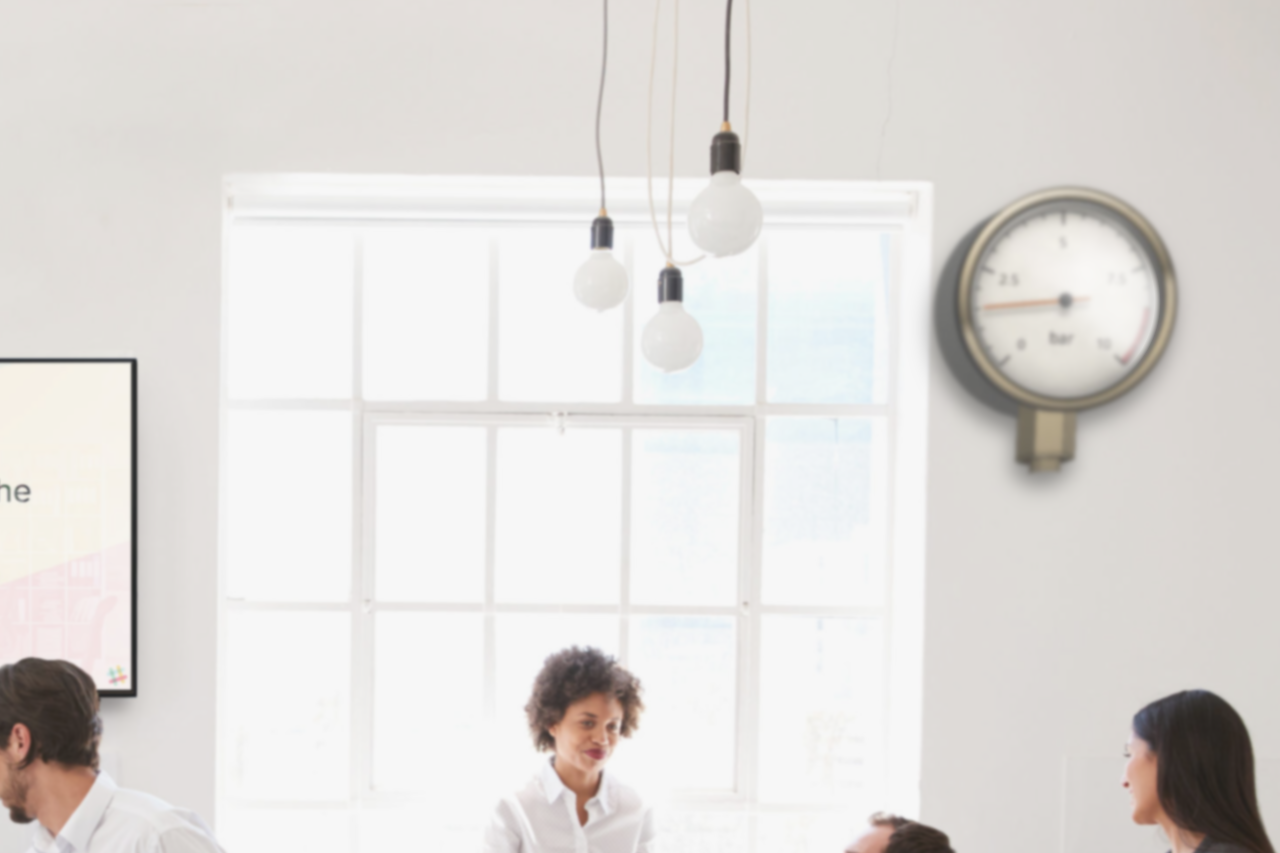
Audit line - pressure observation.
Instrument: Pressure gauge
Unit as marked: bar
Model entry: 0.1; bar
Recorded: 1.5; bar
